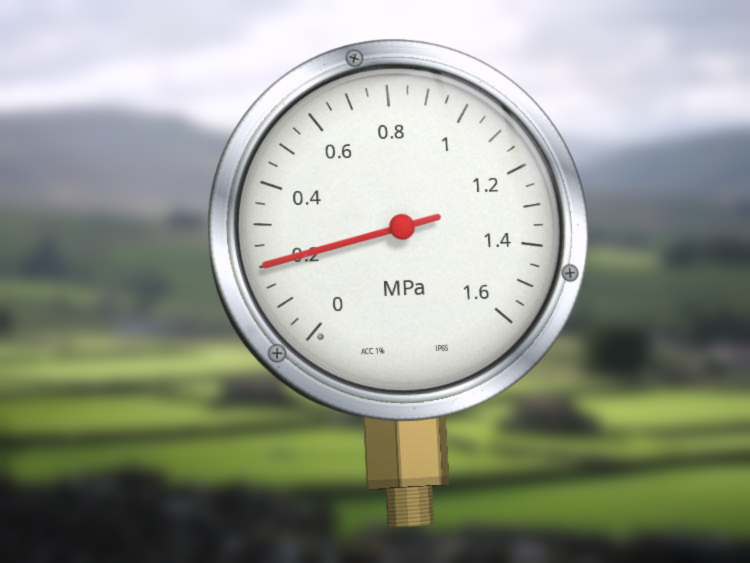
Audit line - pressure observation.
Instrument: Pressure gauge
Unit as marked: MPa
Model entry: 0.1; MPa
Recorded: 0.2; MPa
